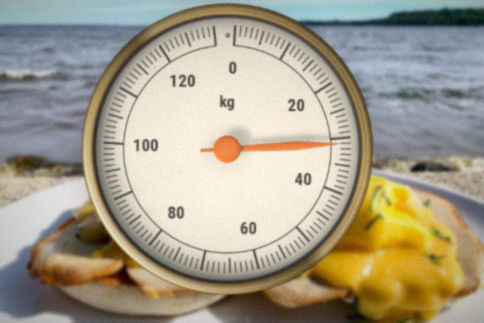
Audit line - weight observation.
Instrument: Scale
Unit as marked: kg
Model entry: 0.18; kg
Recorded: 31; kg
